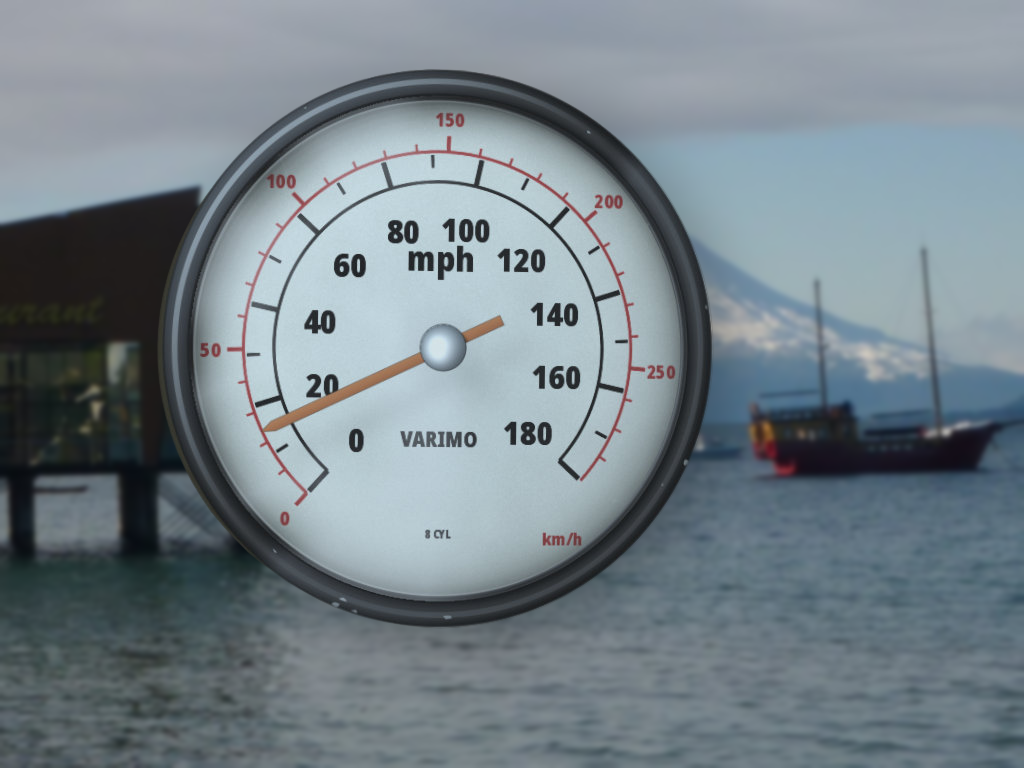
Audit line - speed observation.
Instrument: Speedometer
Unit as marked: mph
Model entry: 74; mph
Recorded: 15; mph
